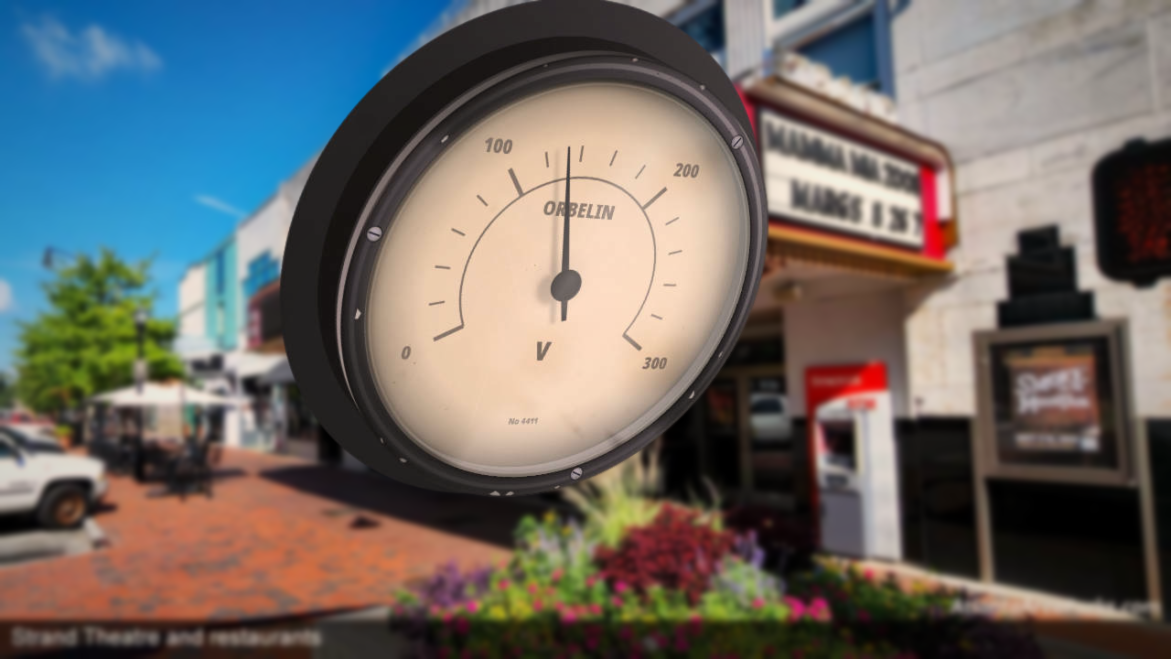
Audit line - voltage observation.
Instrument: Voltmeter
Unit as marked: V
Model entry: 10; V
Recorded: 130; V
